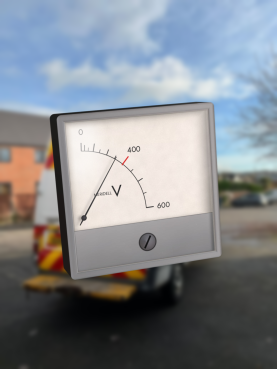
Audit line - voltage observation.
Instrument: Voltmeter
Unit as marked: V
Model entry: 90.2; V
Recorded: 350; V
